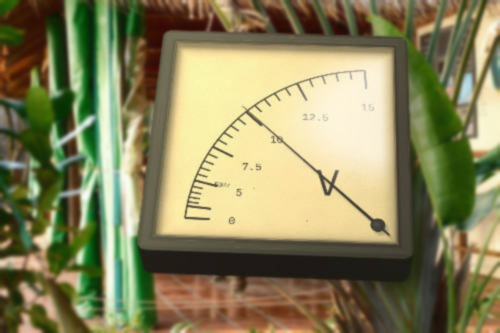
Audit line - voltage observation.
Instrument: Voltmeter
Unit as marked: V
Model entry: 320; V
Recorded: 10; V
